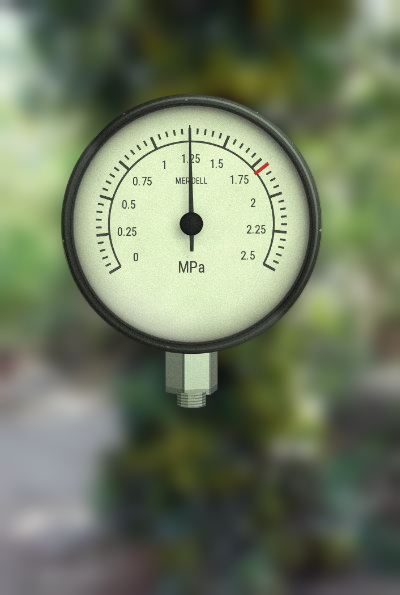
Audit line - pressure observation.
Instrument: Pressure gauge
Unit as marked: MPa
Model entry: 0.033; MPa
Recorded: 1.25; MPa
